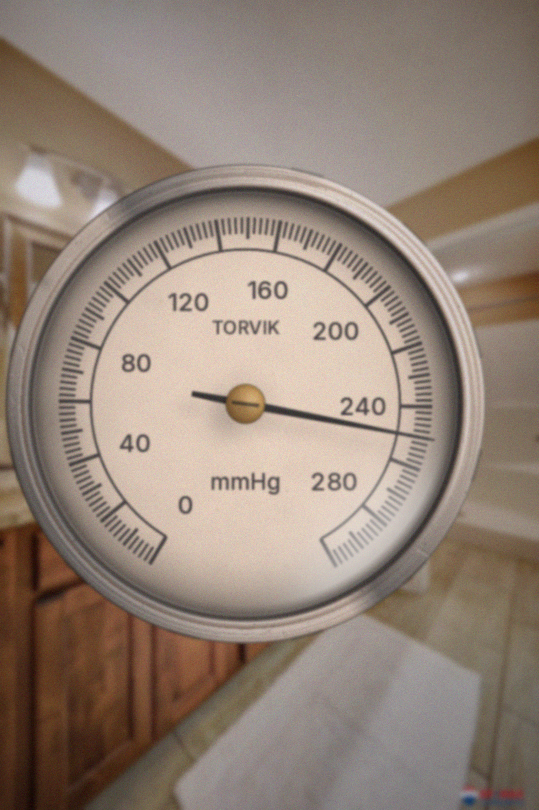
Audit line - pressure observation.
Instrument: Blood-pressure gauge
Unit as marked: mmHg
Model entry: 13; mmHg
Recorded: 250; mmHg
